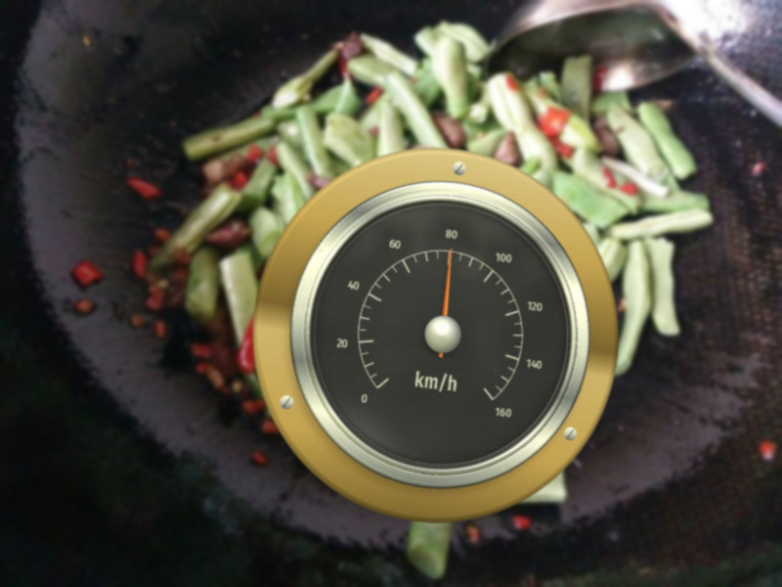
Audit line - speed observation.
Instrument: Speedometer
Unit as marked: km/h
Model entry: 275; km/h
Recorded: 80; km/h
